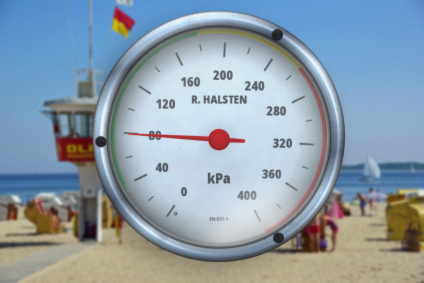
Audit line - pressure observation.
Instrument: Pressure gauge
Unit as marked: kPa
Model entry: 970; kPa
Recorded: 80; kPa
